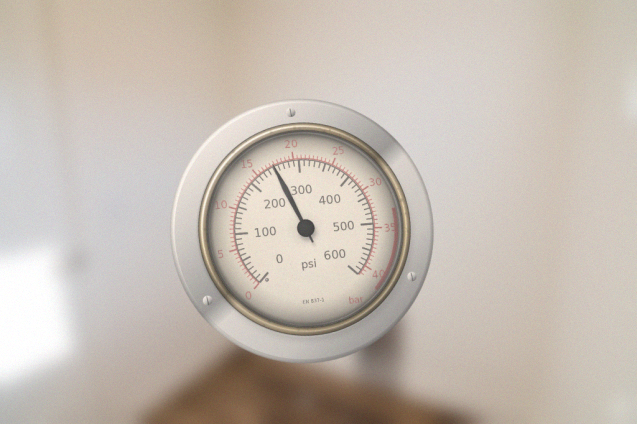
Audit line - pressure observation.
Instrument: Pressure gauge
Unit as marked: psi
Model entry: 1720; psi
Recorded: 250; psi
